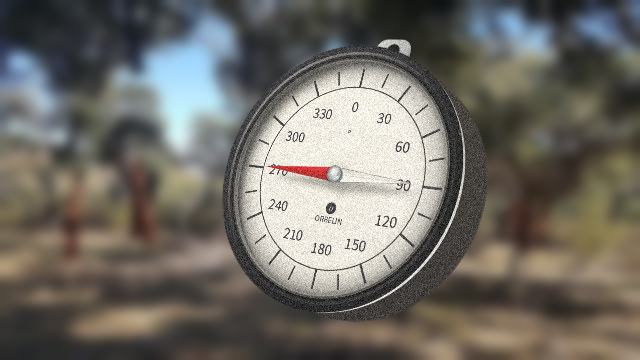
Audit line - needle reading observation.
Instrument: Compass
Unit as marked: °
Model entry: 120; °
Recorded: 270; °
